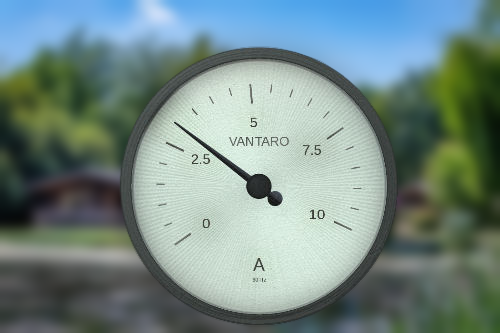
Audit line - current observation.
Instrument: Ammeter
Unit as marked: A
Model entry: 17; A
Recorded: 3; A
